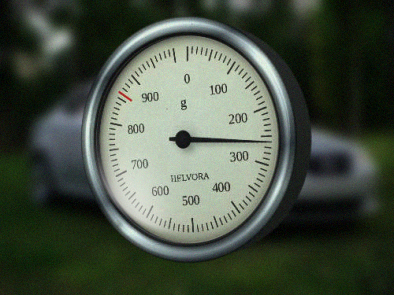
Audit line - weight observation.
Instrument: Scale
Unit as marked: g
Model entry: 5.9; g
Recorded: 260; g
